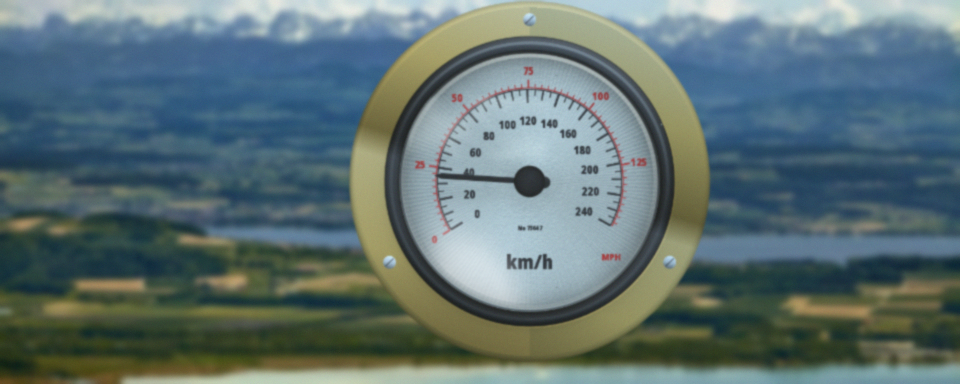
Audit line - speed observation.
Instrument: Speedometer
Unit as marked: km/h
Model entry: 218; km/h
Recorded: 35; km/h
